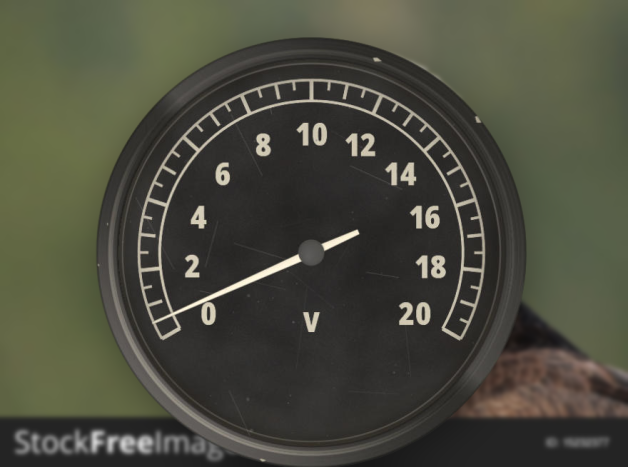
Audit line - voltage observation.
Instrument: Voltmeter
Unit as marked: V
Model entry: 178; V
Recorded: 0.5; V
